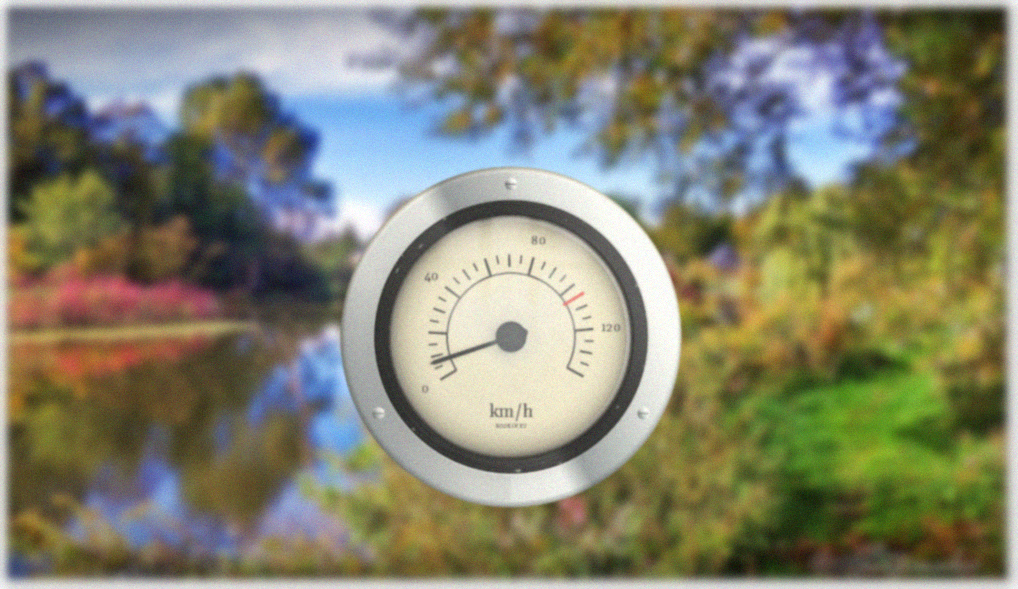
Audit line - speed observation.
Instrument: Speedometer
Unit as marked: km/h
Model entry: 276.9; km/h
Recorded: 7.5; km/h
